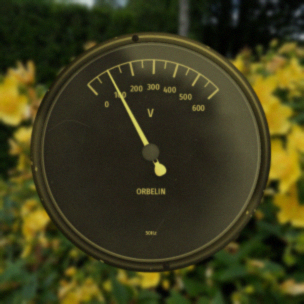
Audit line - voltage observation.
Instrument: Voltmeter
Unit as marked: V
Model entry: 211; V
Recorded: 100; V
